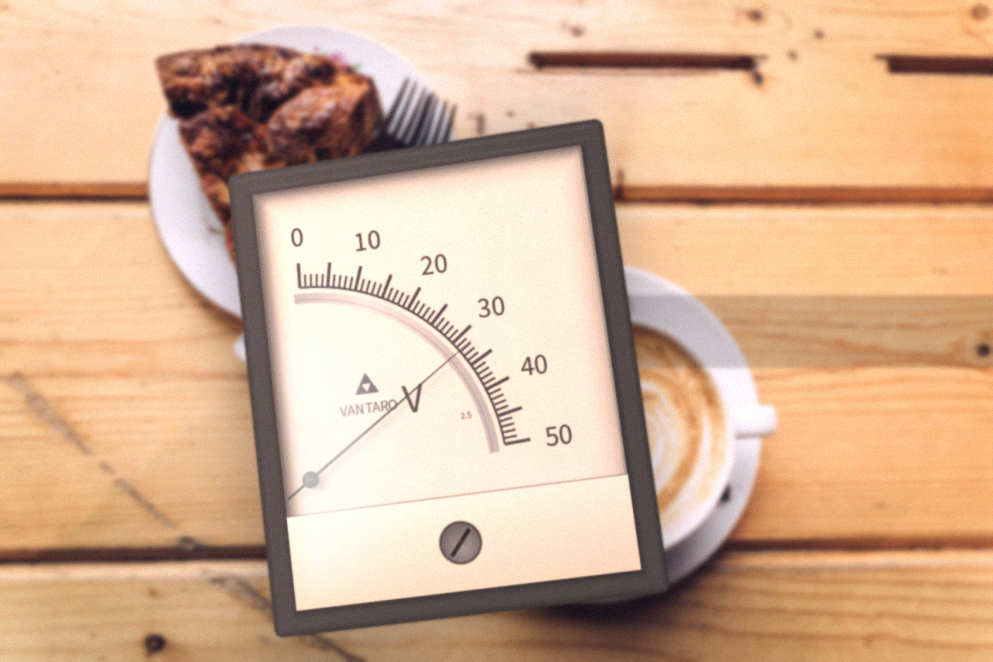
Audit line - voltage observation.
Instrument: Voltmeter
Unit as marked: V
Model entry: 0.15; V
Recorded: 32; V
